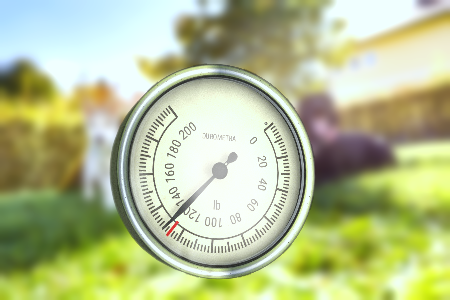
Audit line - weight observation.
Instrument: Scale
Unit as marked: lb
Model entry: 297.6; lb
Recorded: 130; lb
